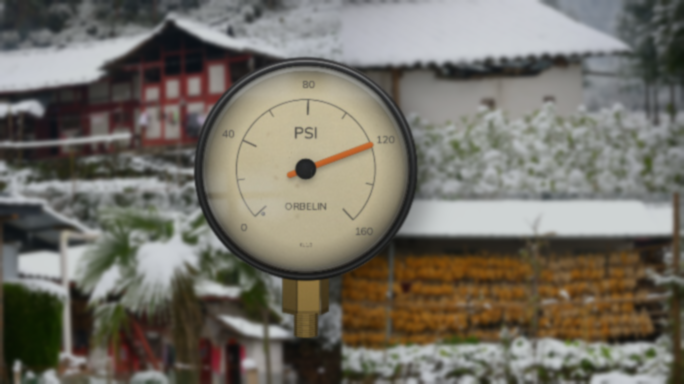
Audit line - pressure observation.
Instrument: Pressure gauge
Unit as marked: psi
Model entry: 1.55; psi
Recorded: 120; psi
